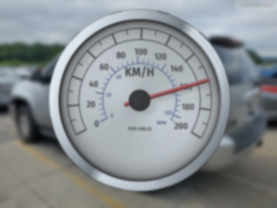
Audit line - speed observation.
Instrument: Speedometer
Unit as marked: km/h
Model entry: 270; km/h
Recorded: 160; km/h
